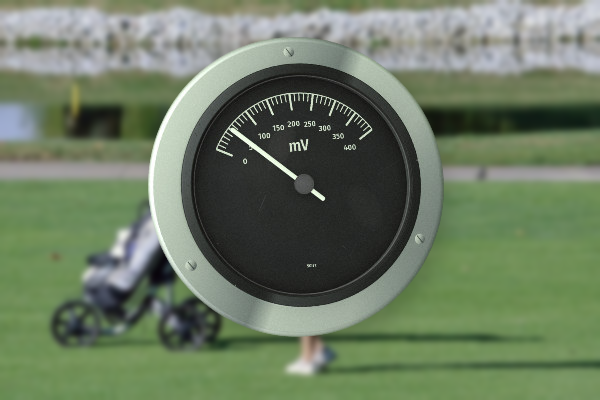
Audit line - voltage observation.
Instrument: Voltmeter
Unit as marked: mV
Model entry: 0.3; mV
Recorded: 50; mV
